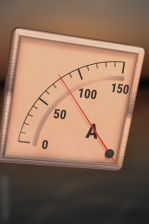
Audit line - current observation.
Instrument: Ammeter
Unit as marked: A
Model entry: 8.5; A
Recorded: 80; A
